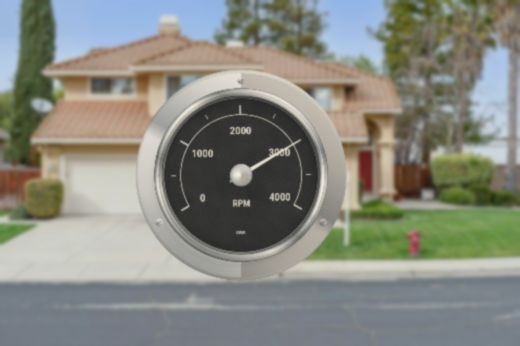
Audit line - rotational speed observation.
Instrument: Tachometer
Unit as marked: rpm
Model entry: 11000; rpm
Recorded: 3000; rpm
